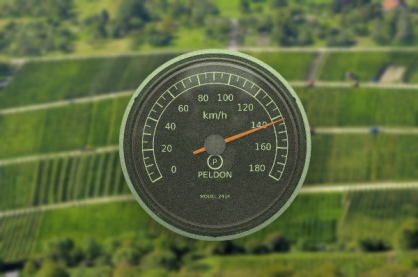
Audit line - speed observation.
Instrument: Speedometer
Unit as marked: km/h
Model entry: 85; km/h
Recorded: 142.5; km/h
